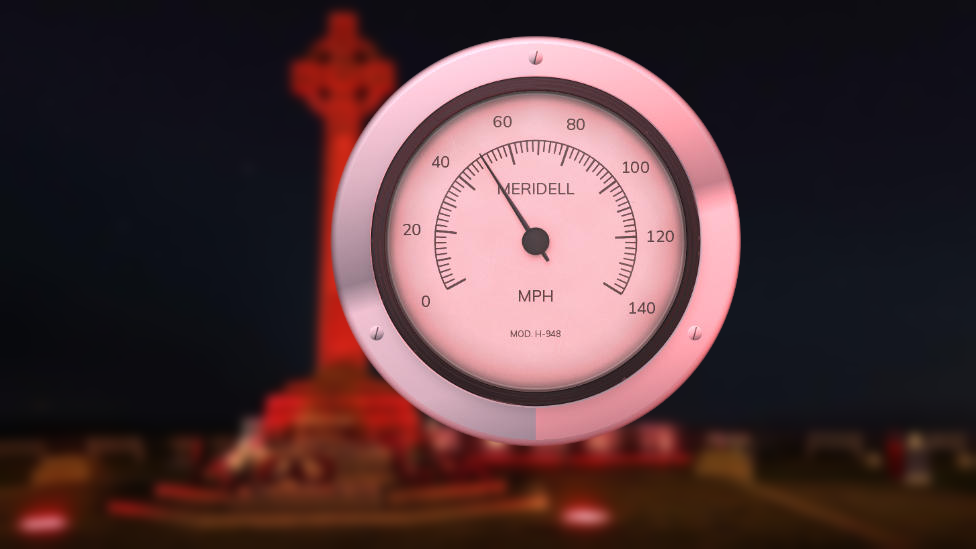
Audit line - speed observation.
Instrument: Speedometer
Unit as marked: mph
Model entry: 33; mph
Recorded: 50; mph
